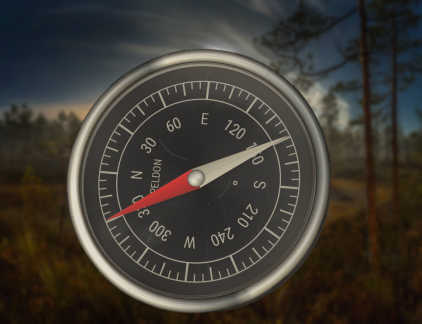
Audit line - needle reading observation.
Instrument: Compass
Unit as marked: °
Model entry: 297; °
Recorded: 330; °
